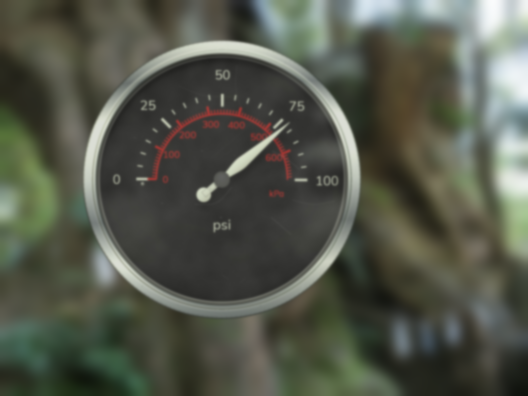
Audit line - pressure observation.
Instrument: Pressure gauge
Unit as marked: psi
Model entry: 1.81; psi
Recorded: 77.5; psi
